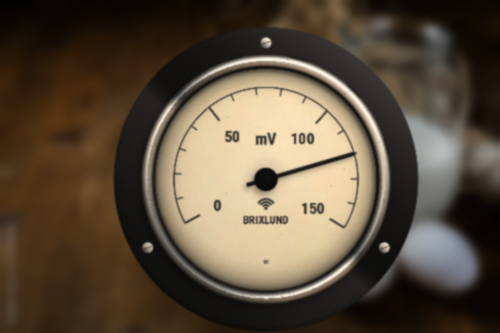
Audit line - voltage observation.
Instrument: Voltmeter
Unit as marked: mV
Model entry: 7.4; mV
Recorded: 120; mV
